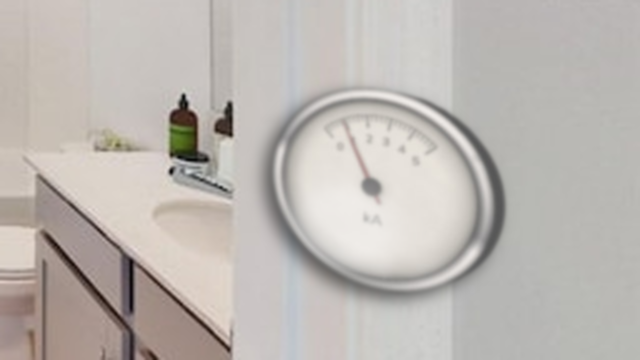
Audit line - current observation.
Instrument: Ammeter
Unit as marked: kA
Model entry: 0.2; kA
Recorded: 1; kA
